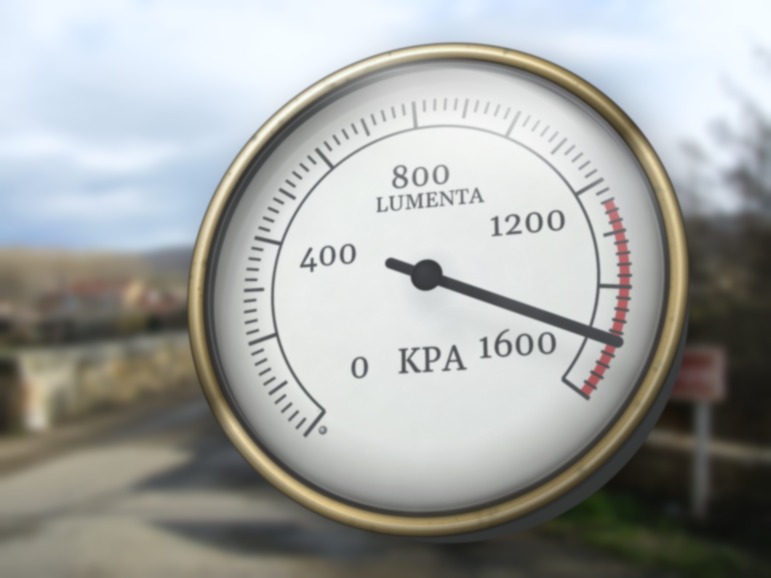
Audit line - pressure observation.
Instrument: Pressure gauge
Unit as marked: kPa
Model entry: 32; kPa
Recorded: 1500; kPa
